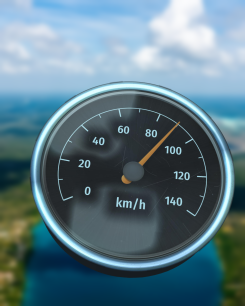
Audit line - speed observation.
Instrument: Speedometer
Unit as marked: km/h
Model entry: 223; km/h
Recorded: 90; km/h
